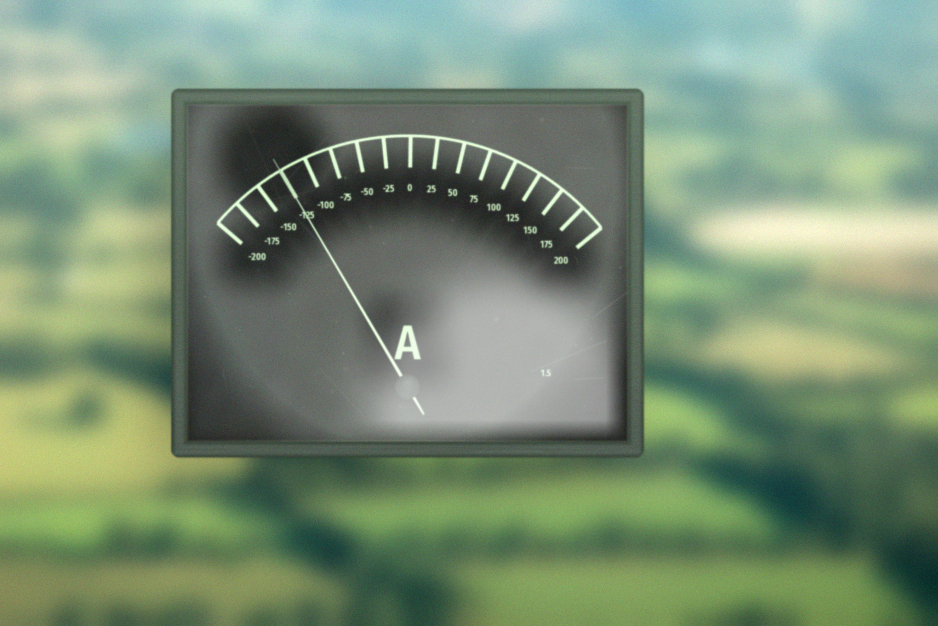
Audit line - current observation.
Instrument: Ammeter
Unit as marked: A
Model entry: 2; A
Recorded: -125; A
